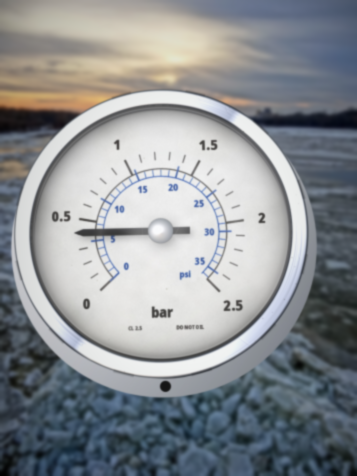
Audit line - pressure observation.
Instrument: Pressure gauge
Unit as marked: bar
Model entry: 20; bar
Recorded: 0.4; bar
